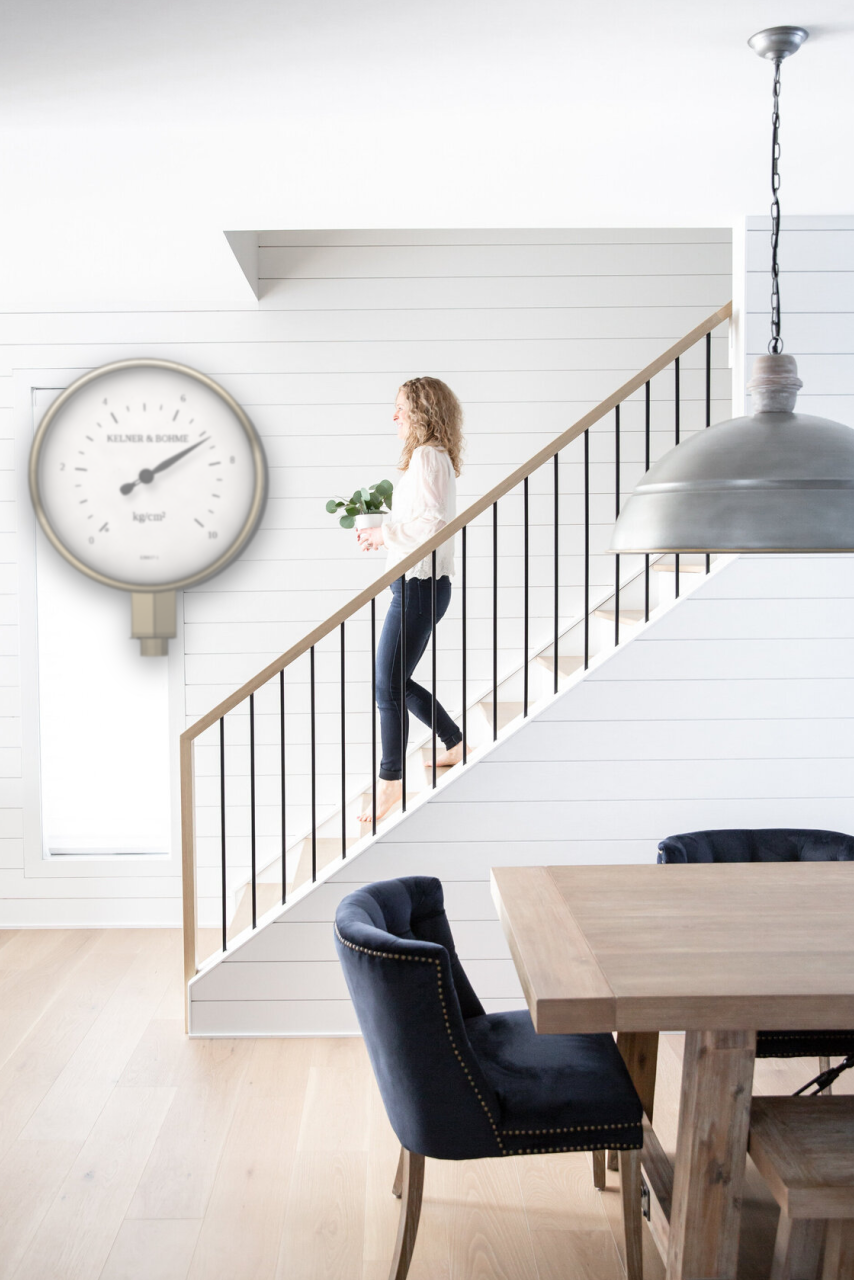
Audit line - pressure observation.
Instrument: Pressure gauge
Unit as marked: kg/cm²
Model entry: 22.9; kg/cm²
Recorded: 7.25; kg/cm²
